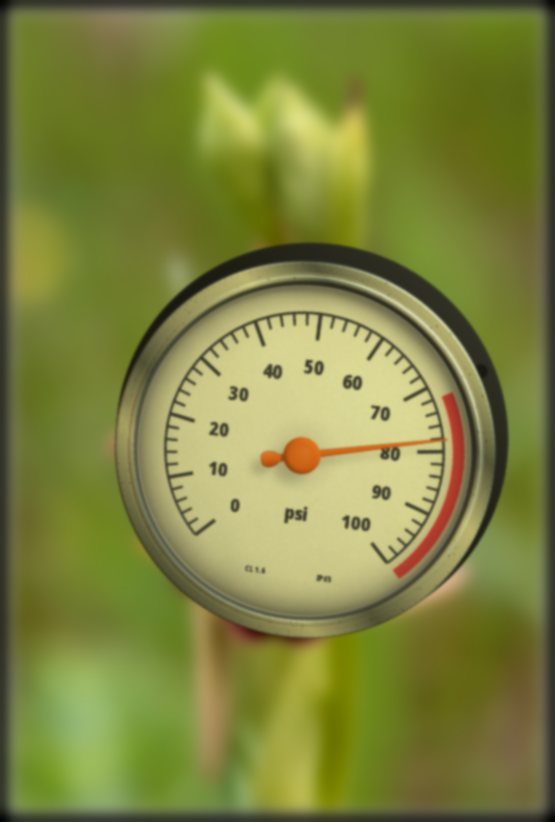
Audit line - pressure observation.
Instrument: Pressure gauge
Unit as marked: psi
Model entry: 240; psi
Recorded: 78; psi
